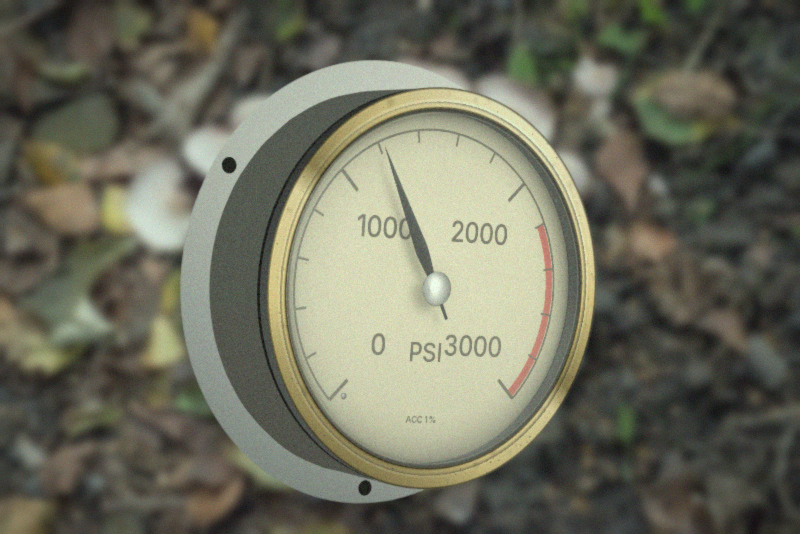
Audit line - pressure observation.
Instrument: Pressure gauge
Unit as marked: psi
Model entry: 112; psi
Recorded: 1200; psi
